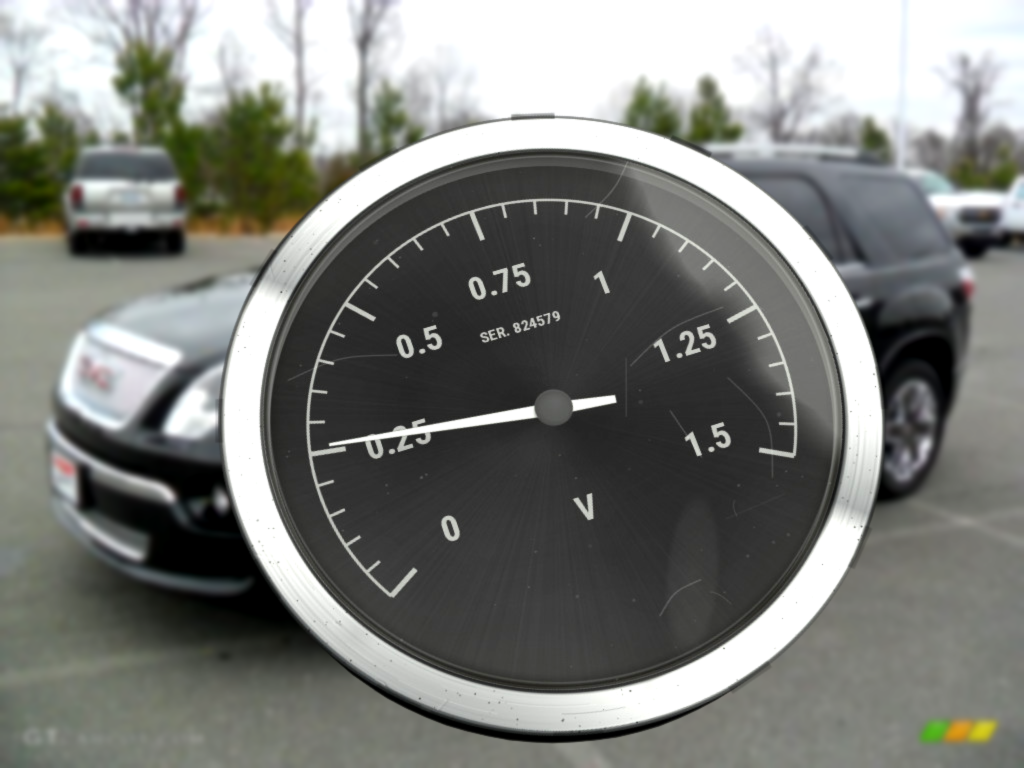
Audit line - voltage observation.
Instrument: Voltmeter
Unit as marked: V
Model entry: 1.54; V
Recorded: 0.25; V
